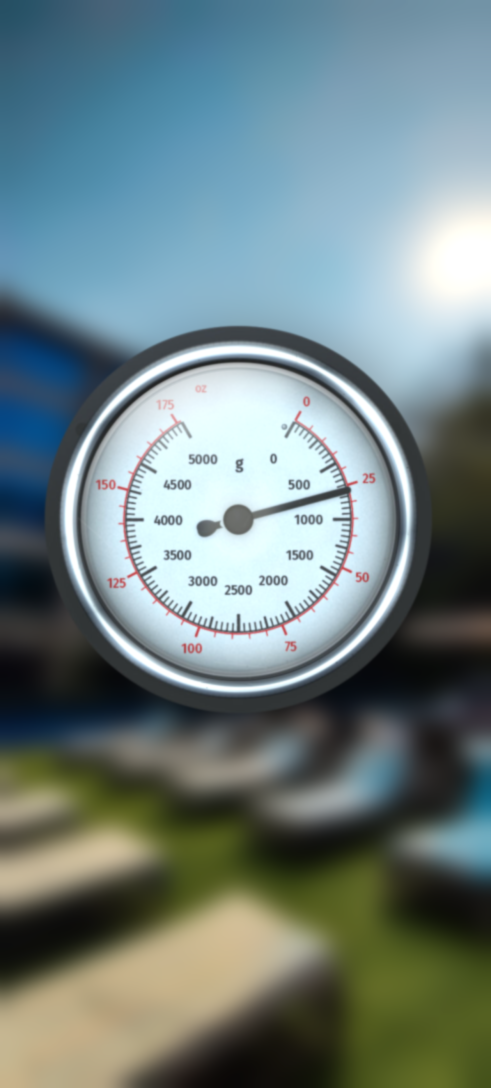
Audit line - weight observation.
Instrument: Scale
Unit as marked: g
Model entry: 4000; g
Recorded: 750; g
